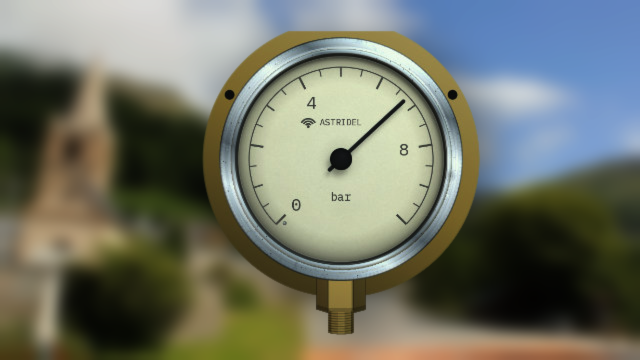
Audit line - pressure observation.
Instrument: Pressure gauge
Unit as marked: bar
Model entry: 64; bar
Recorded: 6.75; bar
